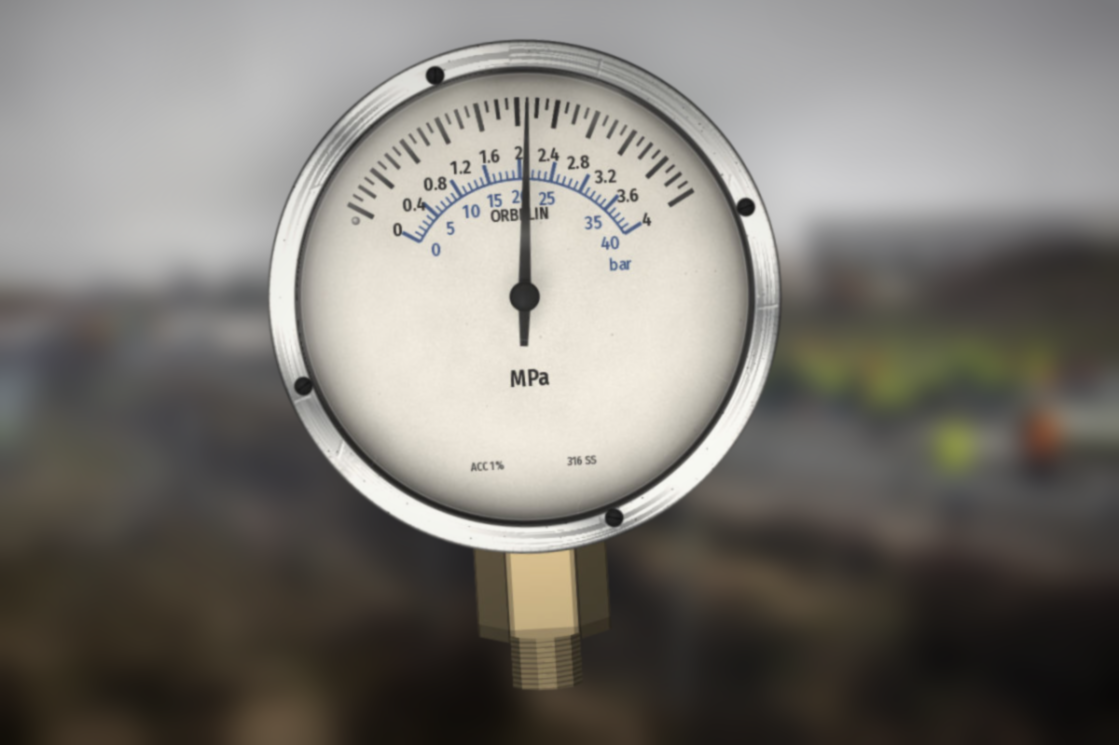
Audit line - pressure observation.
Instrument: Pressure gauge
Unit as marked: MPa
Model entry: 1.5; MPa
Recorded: 2.1; MPa
